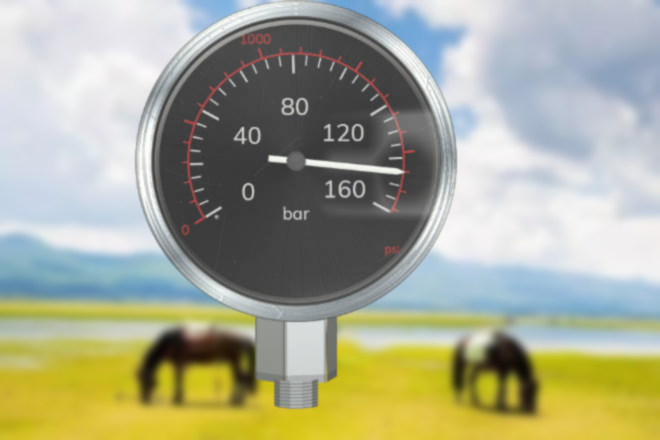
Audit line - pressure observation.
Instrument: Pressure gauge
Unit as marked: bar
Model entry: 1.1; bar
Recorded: 145; bar
